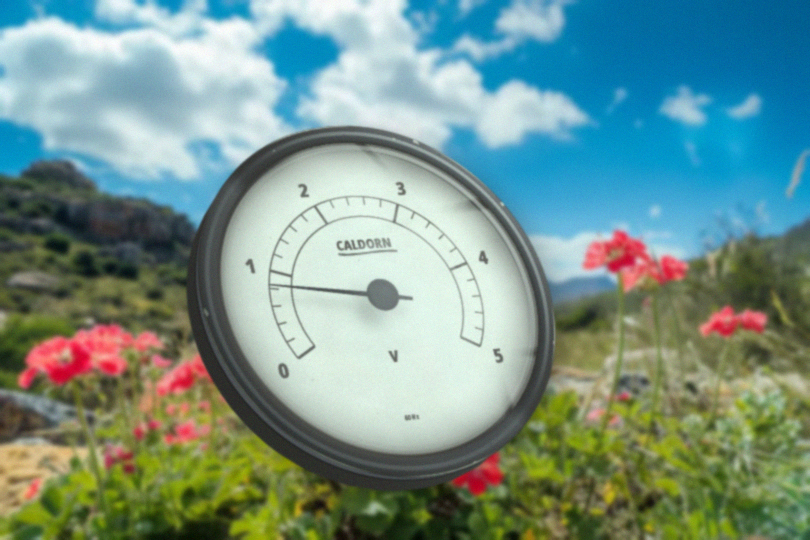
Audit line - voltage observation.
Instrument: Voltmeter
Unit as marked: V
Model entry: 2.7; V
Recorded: 0.8; V
